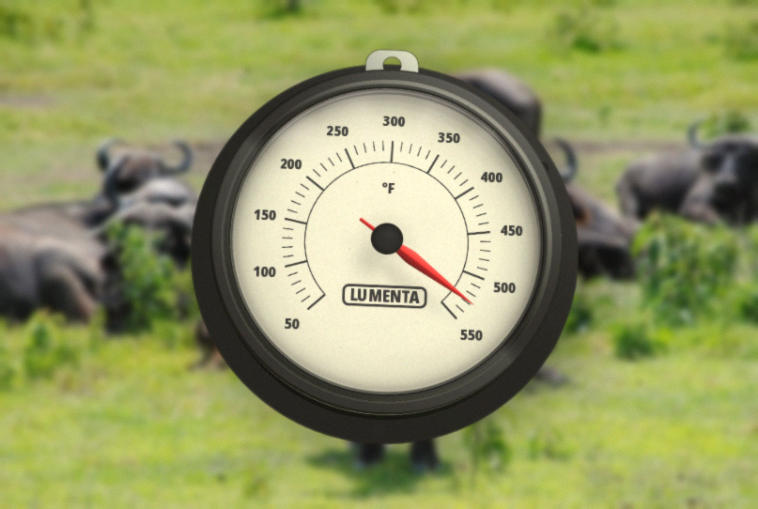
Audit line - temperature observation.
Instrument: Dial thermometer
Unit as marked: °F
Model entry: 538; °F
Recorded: 530; °F
